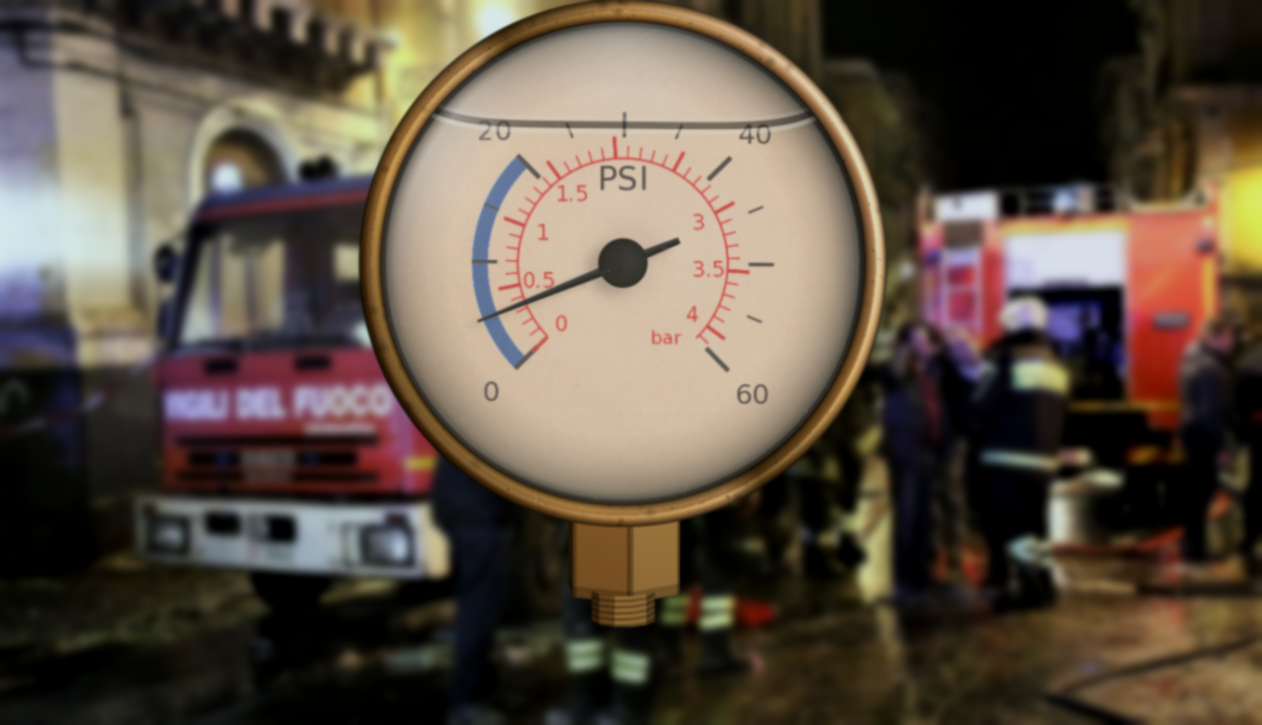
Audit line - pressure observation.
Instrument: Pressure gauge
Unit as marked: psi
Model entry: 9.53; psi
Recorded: 5; psi
